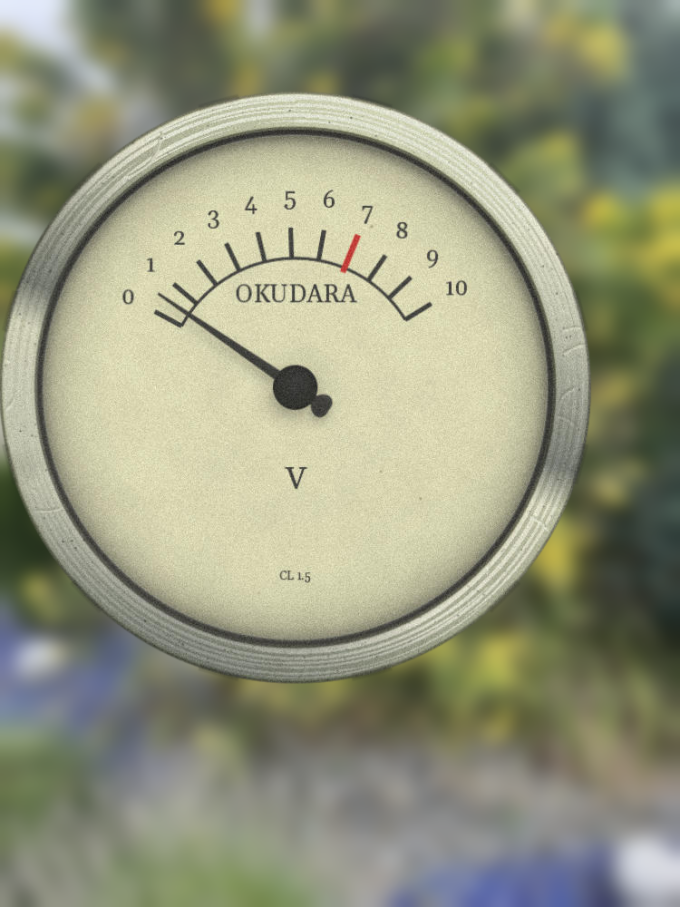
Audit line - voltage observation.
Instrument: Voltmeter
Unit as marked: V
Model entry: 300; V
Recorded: 0.5; V
